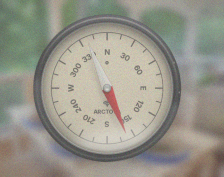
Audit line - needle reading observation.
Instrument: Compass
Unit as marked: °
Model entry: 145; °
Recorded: 157.5; °
